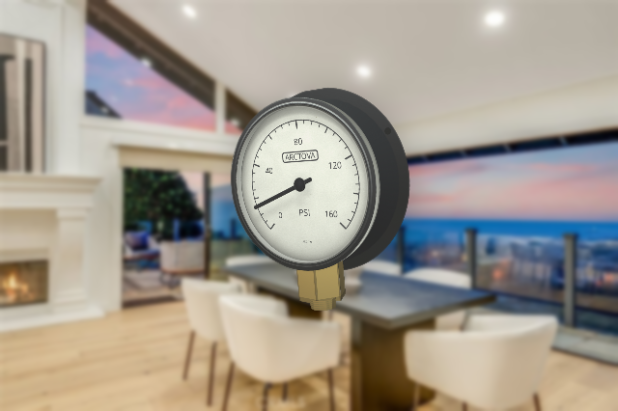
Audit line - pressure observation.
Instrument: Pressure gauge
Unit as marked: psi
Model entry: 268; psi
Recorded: 15; psi
